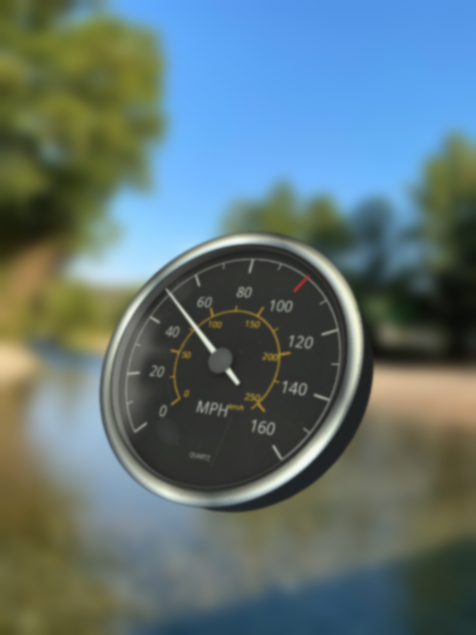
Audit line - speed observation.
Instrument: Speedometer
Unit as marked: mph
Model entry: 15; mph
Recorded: 50; mph
